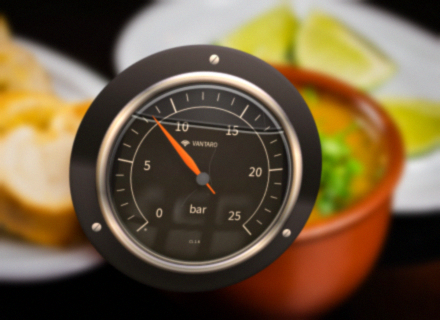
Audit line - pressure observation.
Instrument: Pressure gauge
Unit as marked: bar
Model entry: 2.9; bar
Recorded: 8.5; bar
